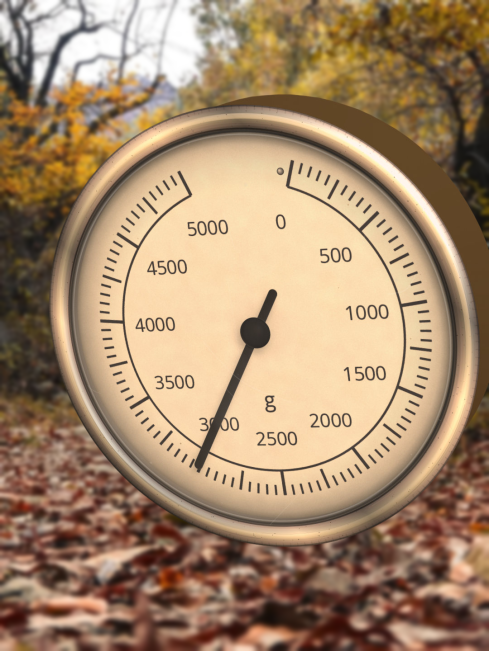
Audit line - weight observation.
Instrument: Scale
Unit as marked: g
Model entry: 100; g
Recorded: 3000; g
